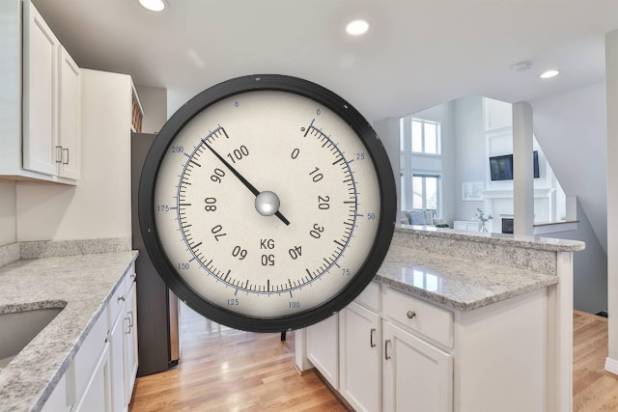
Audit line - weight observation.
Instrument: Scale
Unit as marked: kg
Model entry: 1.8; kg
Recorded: 95; kg
